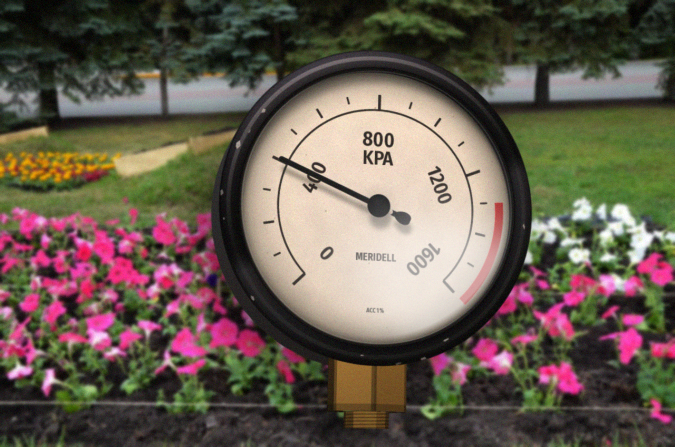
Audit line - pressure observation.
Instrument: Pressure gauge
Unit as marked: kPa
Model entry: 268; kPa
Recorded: 400; kPa
